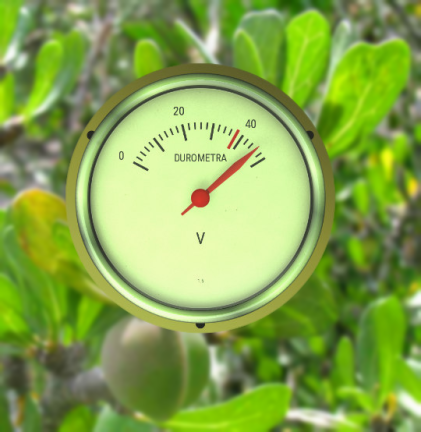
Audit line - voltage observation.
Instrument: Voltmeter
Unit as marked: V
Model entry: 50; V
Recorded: 46; V
